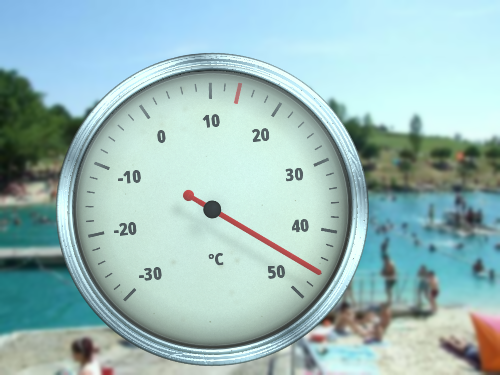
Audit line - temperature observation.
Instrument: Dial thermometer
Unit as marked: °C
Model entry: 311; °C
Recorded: 46; °C
